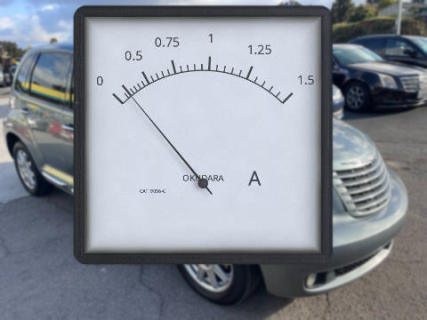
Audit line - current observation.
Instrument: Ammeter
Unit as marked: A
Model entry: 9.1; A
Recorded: 0.25; A
